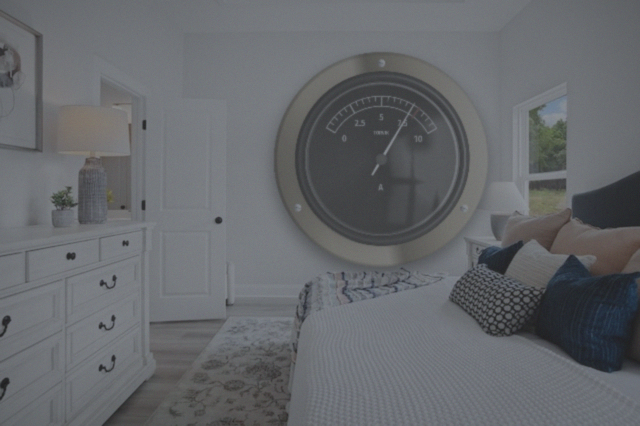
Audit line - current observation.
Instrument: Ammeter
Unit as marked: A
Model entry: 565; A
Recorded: 7.5; A
